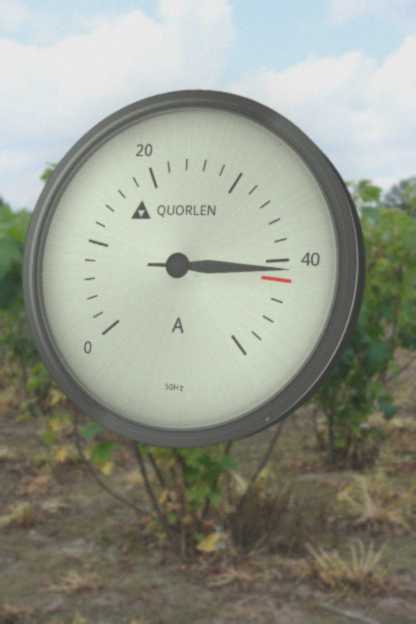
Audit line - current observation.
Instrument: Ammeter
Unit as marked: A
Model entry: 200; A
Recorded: 41; A
